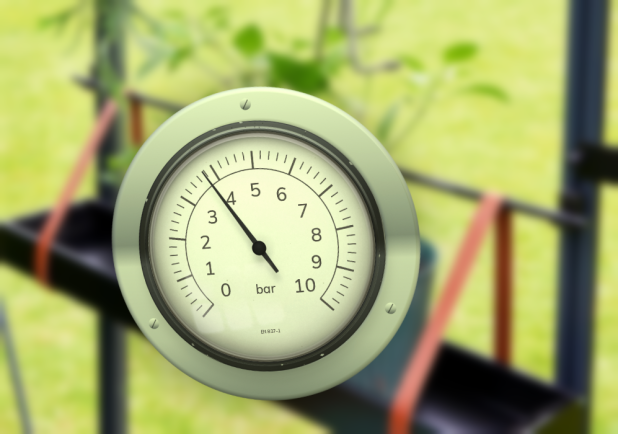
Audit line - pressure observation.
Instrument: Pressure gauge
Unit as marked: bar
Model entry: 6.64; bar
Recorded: 3.8; bar
